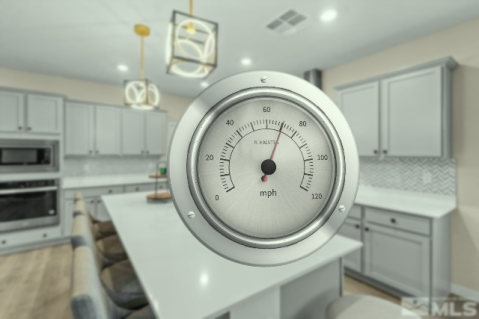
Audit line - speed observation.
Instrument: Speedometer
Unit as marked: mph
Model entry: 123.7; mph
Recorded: 70; mph
